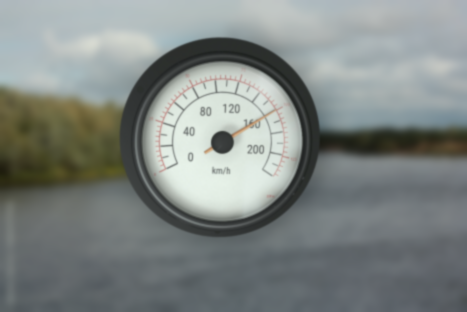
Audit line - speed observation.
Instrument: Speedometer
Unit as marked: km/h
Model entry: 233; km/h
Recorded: 160; km/h
